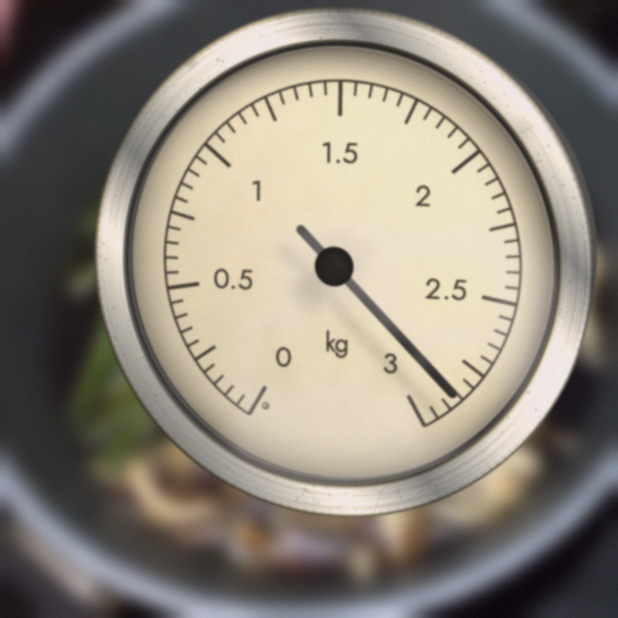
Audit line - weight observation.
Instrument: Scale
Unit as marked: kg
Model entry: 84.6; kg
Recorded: 2.85; kg
